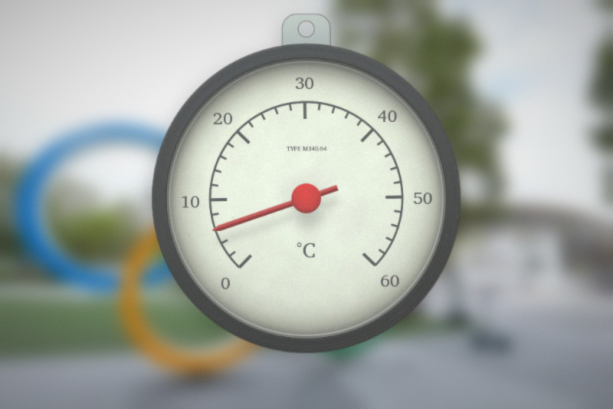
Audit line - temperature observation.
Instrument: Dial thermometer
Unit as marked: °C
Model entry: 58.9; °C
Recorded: 6; °C
